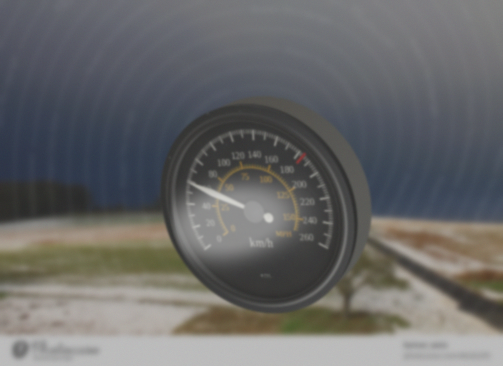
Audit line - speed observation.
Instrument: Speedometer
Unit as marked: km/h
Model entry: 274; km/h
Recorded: 60; km/h
